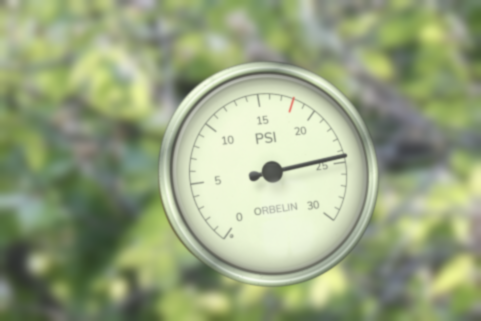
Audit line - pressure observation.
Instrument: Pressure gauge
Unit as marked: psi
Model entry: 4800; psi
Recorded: 24.5; psi
